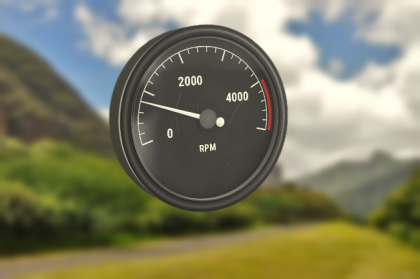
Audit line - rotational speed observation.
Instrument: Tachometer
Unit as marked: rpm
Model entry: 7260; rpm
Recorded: 800; rpm
